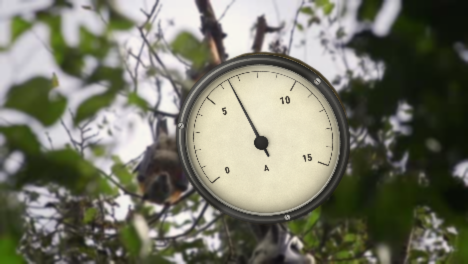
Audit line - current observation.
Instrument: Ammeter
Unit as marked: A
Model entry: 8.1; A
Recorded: 6.5; A
